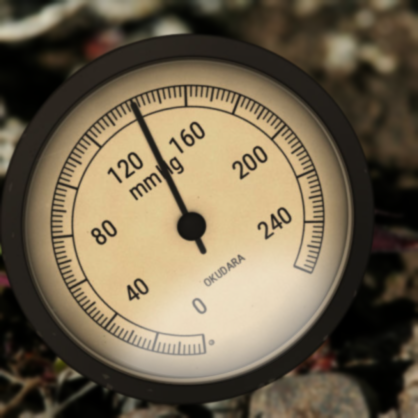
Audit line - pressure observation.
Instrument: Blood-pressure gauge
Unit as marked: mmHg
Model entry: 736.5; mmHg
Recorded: 140; mmHg
